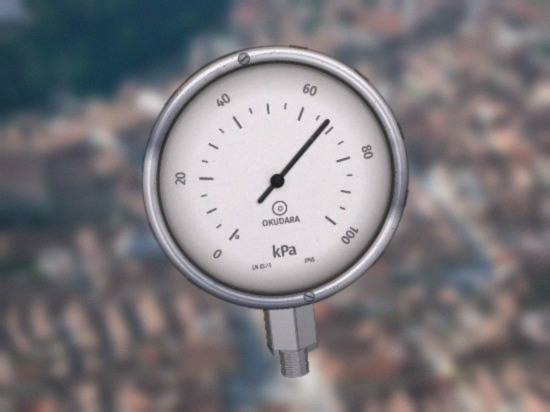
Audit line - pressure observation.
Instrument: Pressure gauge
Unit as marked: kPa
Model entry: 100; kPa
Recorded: 67.5; kPa
